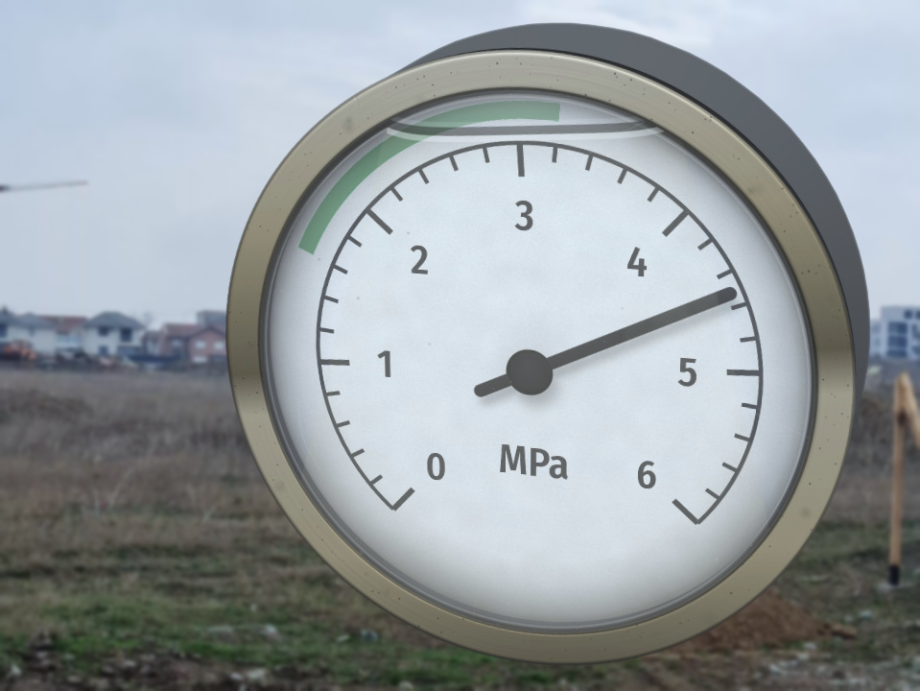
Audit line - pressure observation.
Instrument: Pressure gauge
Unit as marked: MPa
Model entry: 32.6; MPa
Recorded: 4.5; MPa
